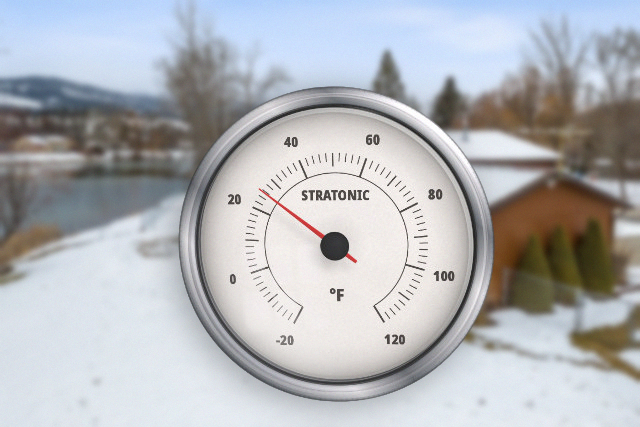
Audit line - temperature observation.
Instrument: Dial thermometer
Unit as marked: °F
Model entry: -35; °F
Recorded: 26; °F
